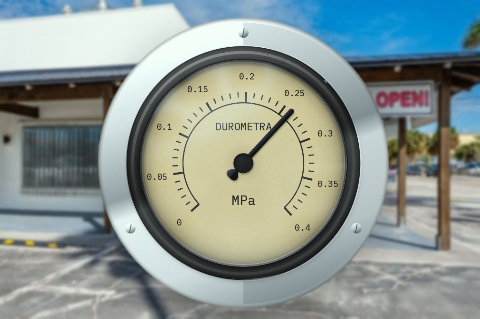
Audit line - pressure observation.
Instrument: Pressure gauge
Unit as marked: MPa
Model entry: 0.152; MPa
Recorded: 0.26; MPa
